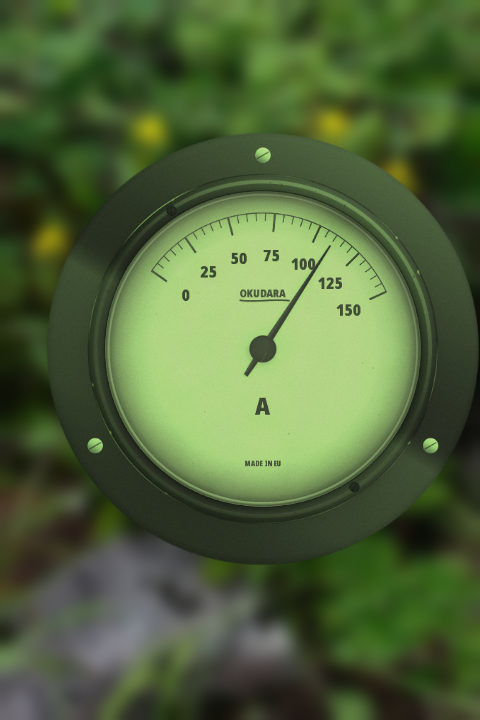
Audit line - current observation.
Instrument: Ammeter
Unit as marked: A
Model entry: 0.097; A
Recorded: 110; A
